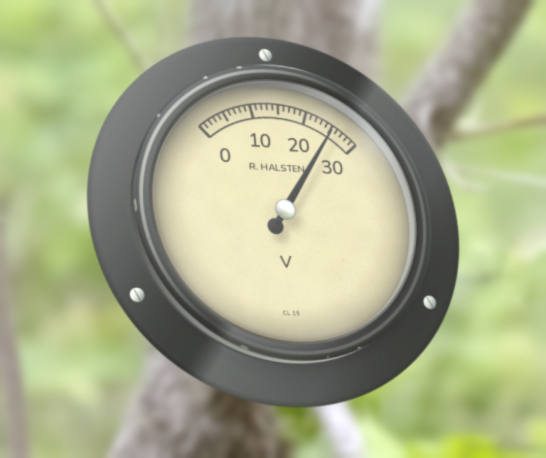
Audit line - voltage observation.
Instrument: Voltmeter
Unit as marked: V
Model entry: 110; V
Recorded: 25; V
